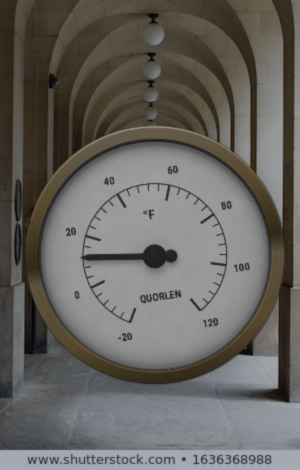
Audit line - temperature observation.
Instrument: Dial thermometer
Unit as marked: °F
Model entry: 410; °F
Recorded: 12; °F
